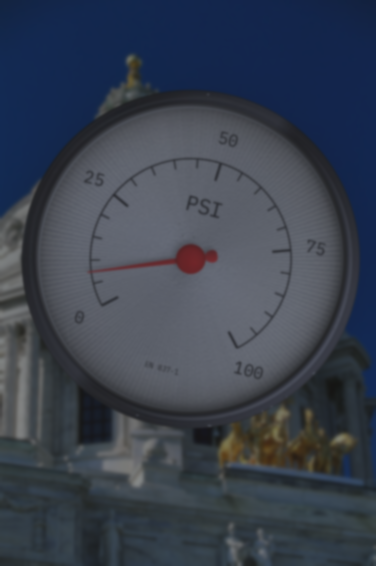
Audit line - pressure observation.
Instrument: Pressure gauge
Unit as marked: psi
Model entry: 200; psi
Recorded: 7.5; psi
